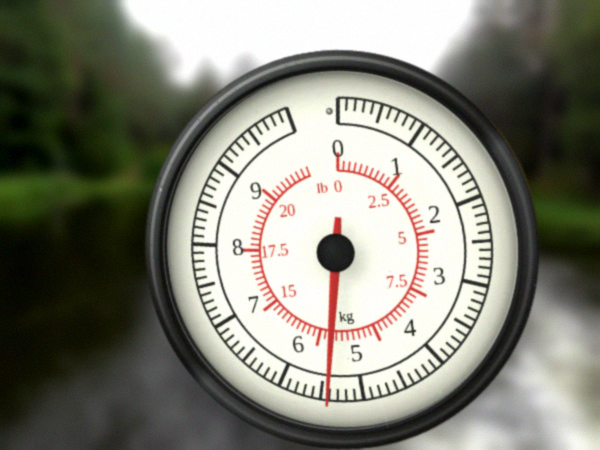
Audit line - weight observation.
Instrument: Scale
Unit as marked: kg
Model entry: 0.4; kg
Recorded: 5.4; kg
